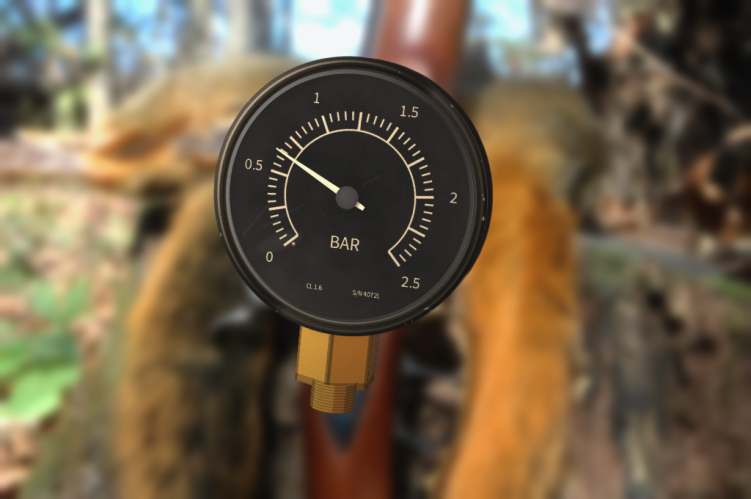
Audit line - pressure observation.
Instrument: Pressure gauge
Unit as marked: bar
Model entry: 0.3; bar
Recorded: 0.65; bar
